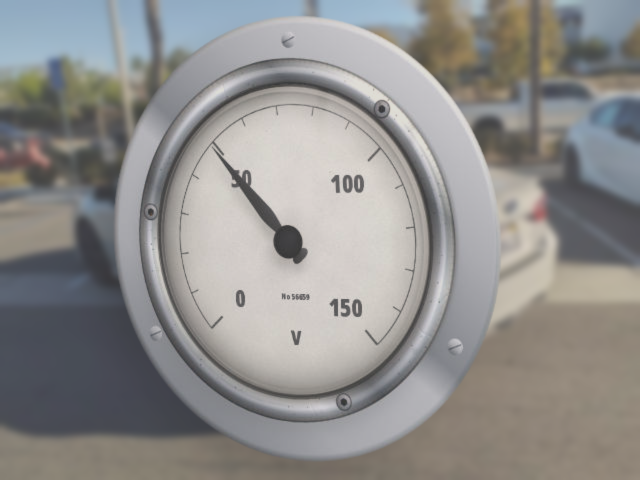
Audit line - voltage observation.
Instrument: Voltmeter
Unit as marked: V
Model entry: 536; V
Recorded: 50; V
